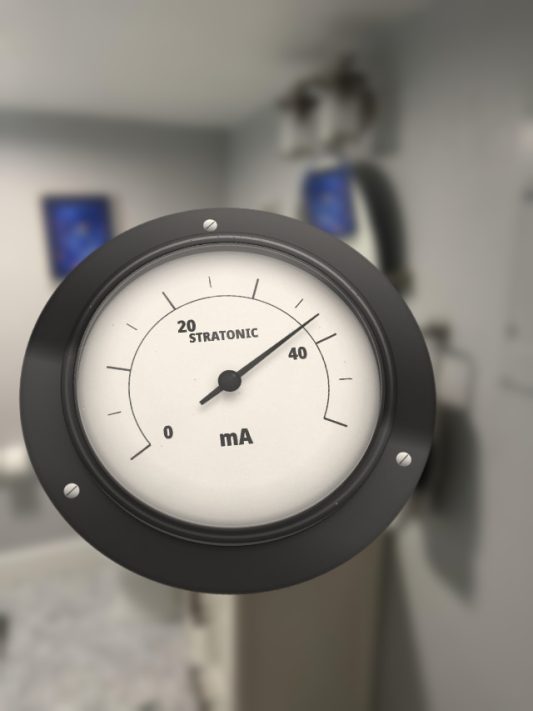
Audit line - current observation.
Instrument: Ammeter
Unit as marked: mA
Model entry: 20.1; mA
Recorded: 37.5; mA
